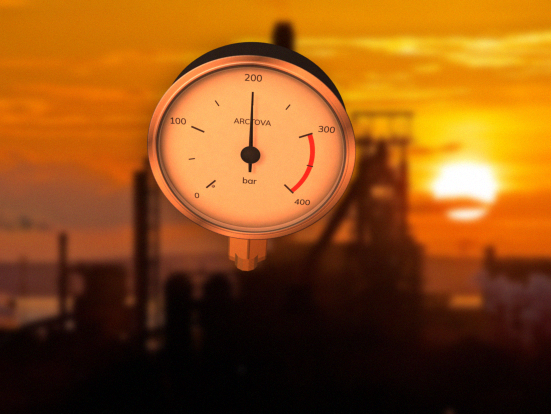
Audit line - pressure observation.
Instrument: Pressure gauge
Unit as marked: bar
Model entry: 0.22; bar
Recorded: 200; bar
